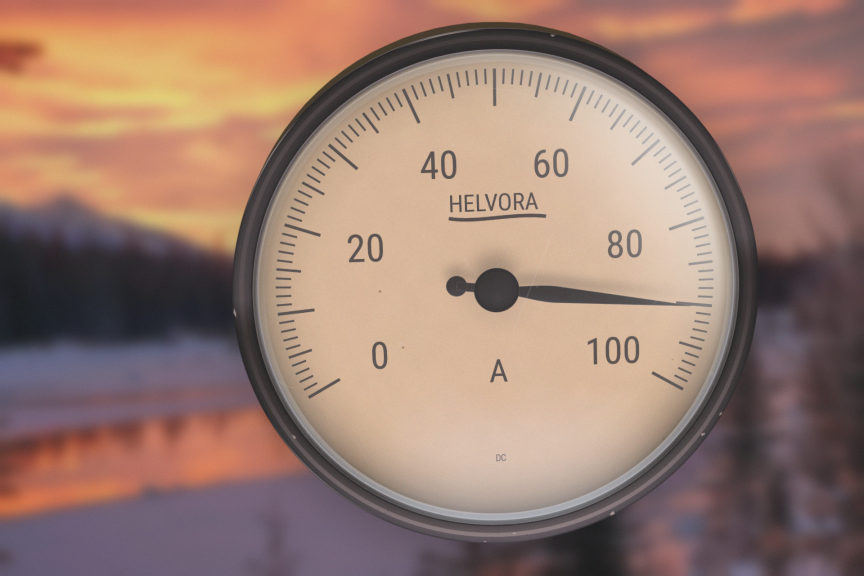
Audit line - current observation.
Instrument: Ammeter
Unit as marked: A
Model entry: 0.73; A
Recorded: 90; A
